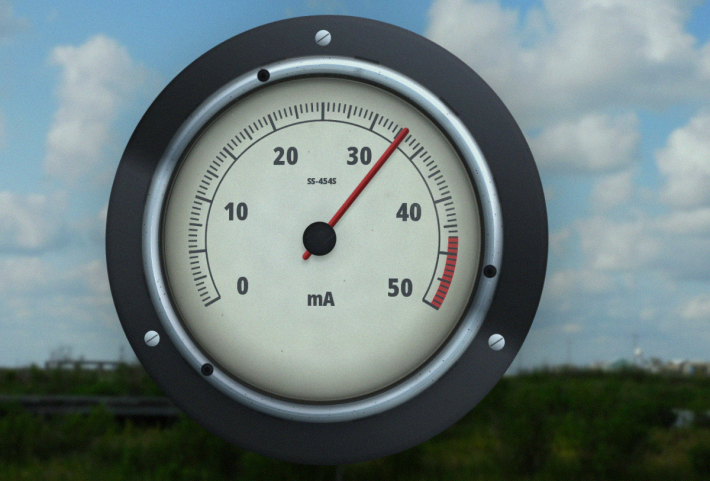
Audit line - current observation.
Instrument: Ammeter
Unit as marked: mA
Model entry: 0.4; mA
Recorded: 33; mA
